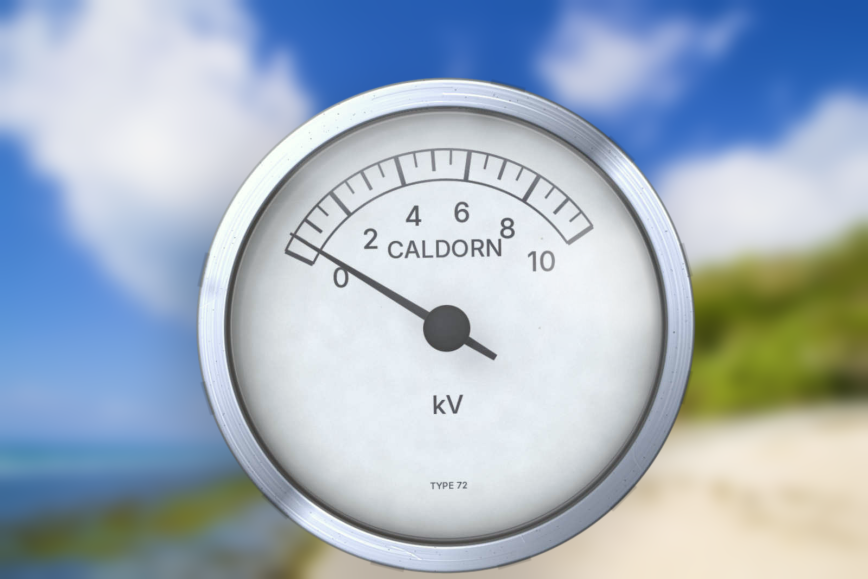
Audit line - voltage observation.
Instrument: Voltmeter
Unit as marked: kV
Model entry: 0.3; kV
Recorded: 0.5; kV
